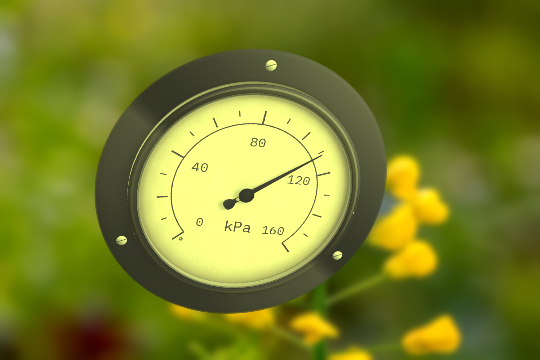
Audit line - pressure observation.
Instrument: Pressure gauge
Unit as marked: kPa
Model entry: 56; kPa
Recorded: 110; kPa
